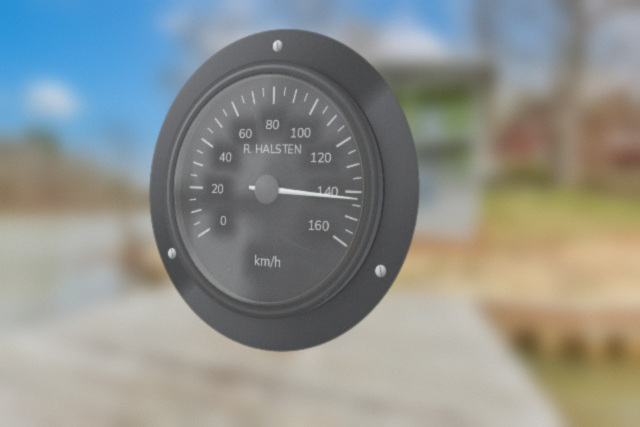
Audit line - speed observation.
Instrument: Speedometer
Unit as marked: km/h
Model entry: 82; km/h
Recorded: 142.5; km/h
